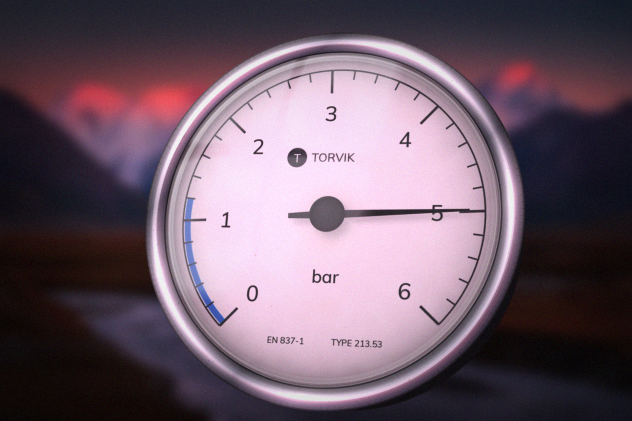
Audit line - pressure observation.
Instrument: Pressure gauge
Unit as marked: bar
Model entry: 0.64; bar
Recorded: 5; bar
